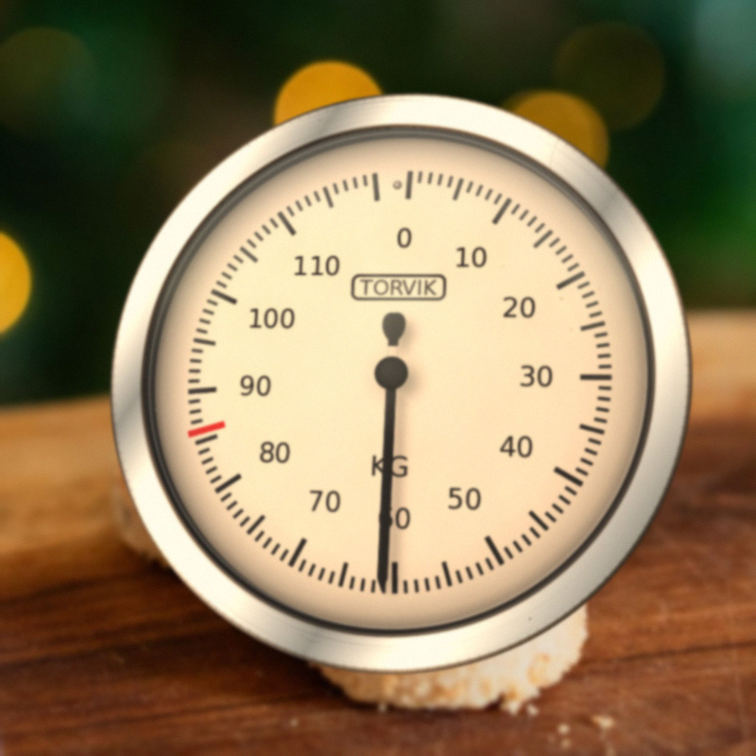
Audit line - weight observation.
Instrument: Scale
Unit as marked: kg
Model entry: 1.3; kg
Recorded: 61; kg
